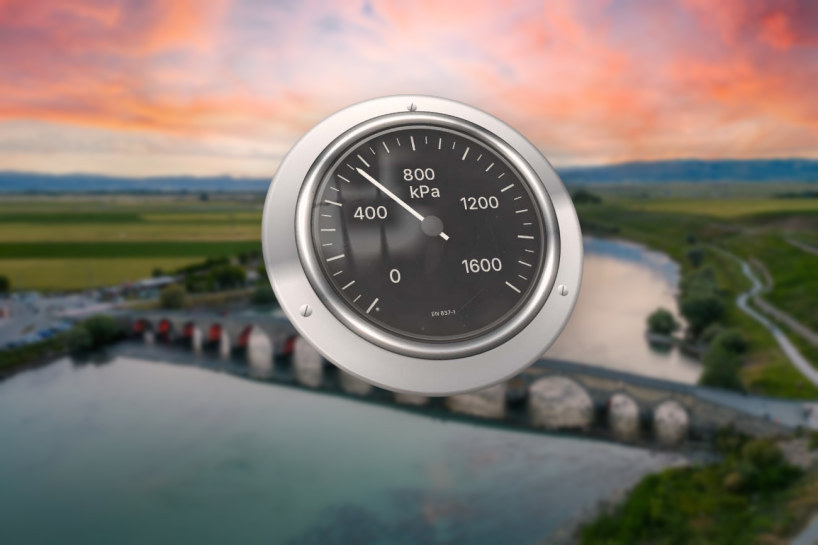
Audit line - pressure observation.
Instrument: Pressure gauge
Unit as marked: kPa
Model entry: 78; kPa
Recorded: 550; kPa
